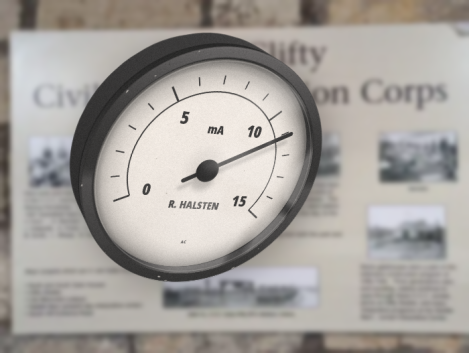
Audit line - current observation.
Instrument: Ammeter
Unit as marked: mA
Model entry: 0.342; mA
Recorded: 11; mA
